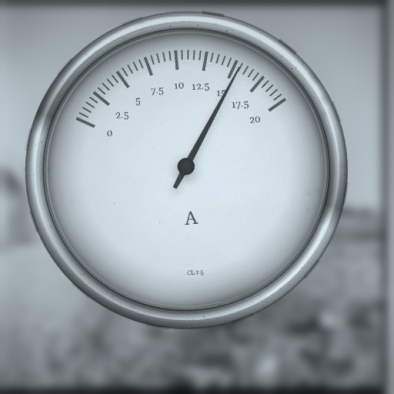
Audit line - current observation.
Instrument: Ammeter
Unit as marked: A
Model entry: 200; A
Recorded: 15.5; A
